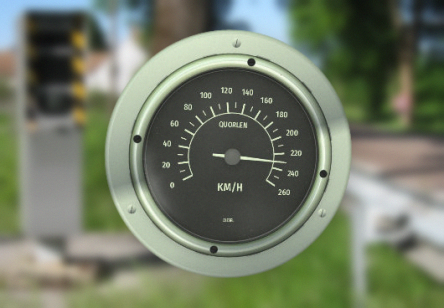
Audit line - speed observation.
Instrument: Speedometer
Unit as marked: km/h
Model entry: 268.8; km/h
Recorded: 230; km/h
